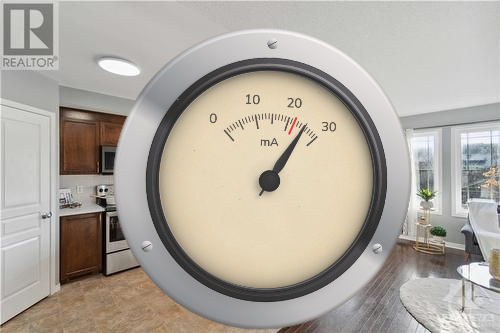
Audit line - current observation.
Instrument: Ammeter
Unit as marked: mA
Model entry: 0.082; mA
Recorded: 25; mA
